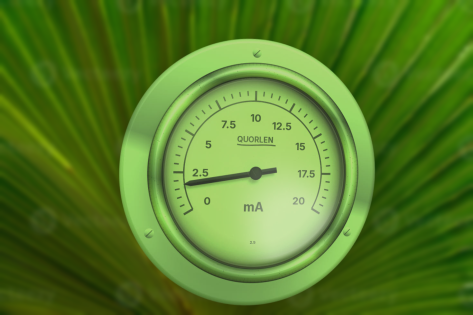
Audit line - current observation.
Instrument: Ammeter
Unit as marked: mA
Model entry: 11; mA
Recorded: 1.75; mA
